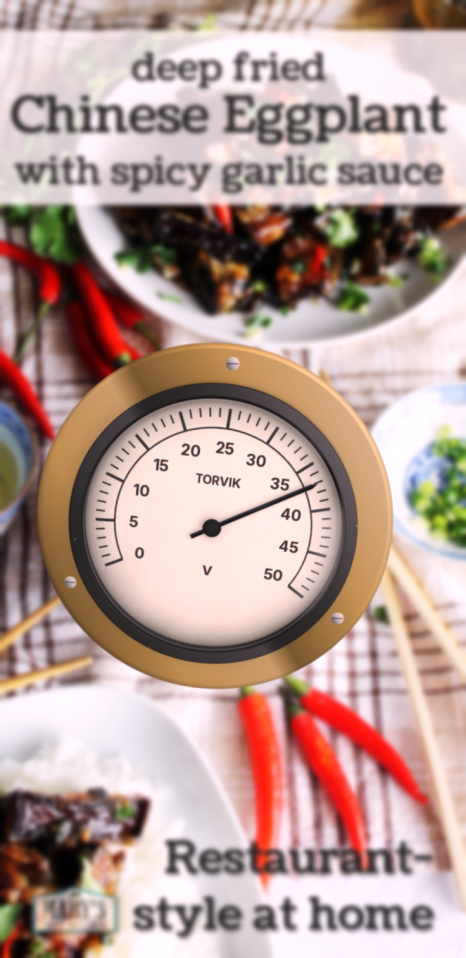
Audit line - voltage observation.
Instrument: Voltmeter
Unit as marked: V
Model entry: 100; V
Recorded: 37; V
